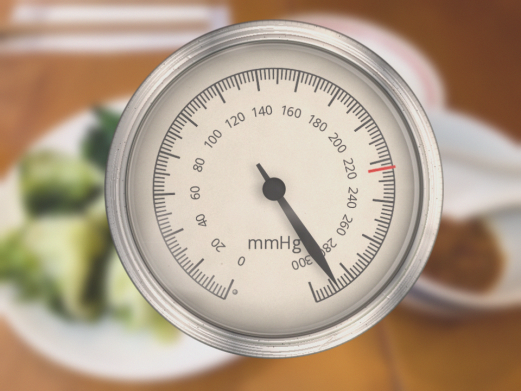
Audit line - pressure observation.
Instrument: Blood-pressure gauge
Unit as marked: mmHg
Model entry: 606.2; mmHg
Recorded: 288; mmHg
